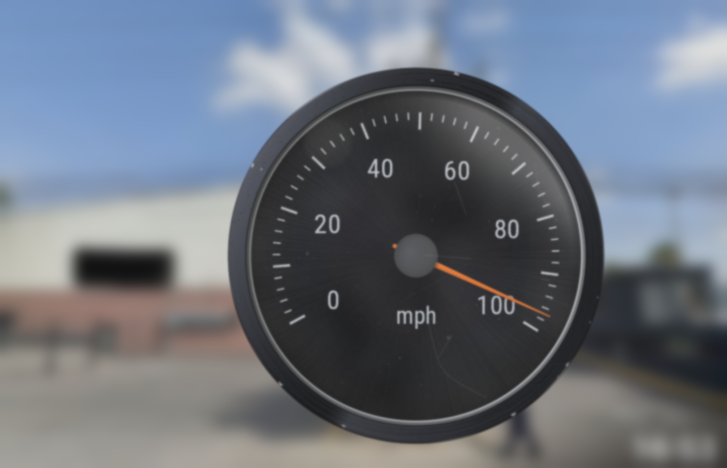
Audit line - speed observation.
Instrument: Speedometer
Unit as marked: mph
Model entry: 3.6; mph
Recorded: 97; mph
